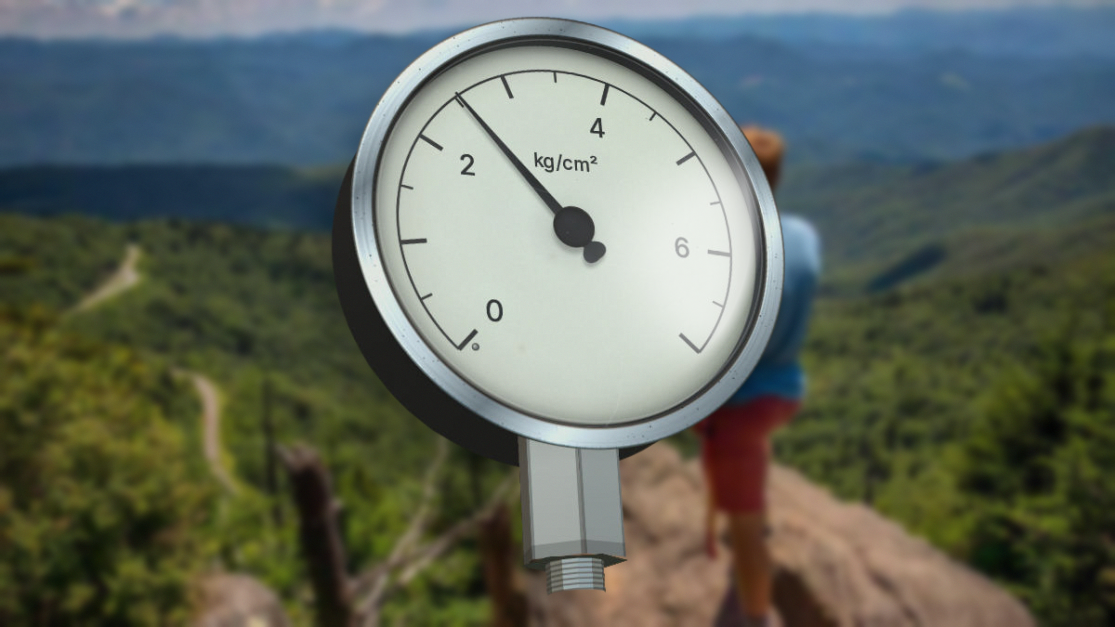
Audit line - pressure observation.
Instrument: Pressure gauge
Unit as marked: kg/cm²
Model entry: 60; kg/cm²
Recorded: 2.5; kg/cm²
